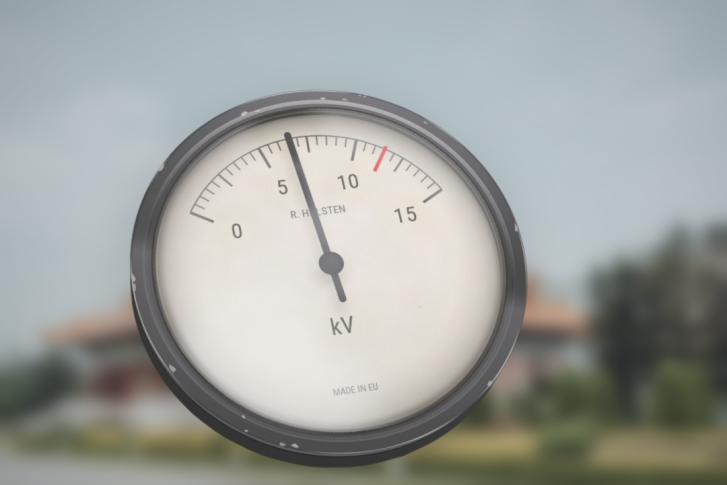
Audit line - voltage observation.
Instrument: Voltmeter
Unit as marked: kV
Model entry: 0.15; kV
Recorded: 6.5; kV
